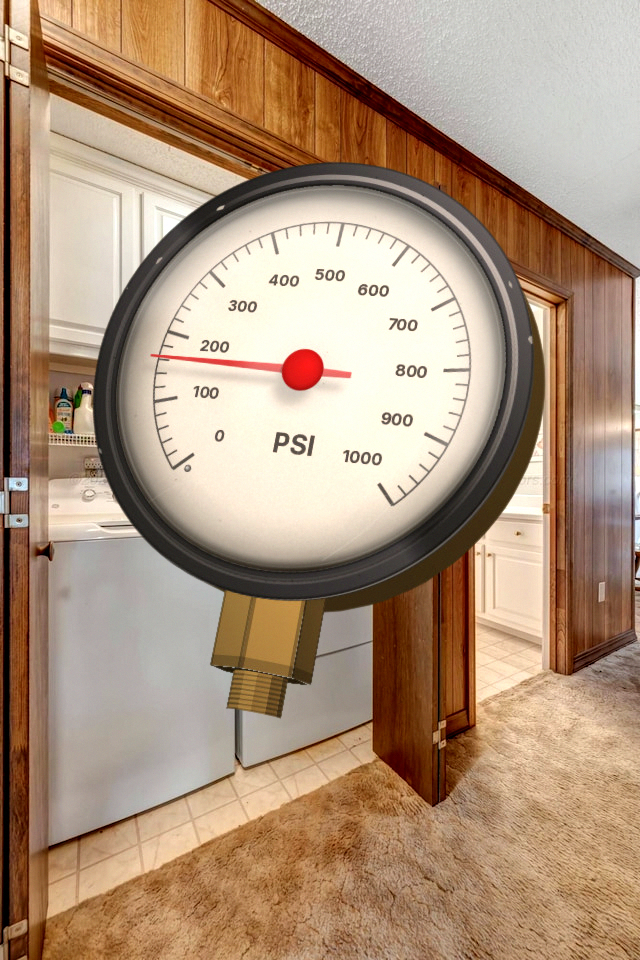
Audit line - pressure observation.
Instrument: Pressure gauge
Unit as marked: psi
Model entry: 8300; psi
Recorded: 160; psi
